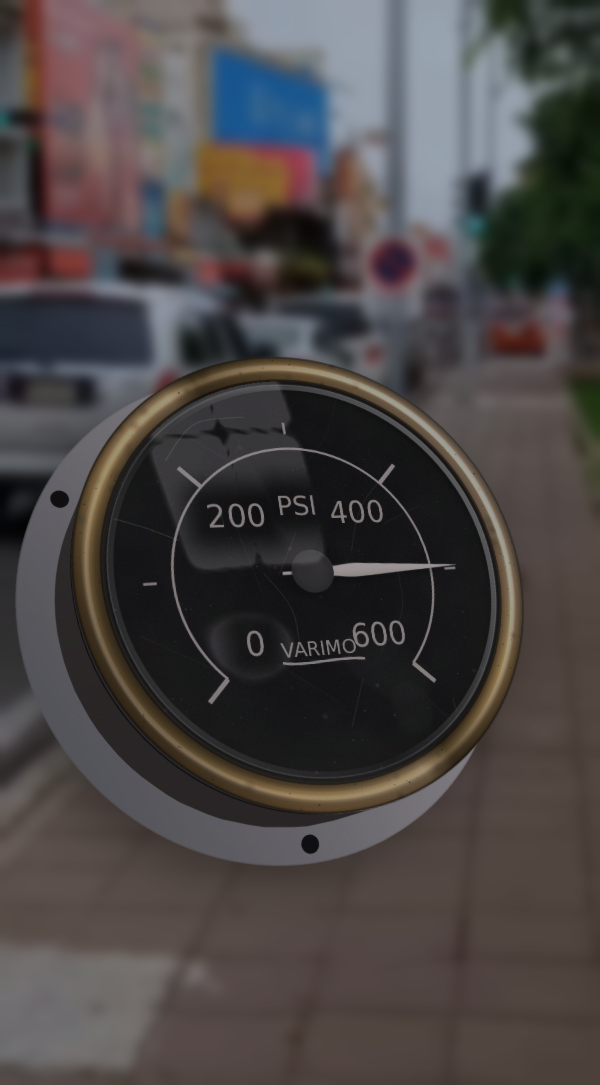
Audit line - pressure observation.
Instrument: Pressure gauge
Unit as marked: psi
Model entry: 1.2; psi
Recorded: 500; psi
